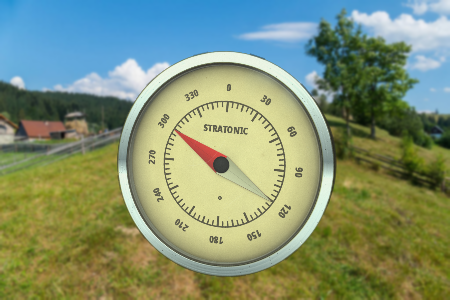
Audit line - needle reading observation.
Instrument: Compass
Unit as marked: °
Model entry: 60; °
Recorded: 300; °
